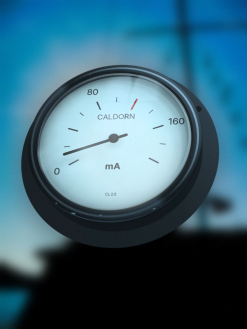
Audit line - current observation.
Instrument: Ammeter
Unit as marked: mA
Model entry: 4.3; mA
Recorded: 10; mA
